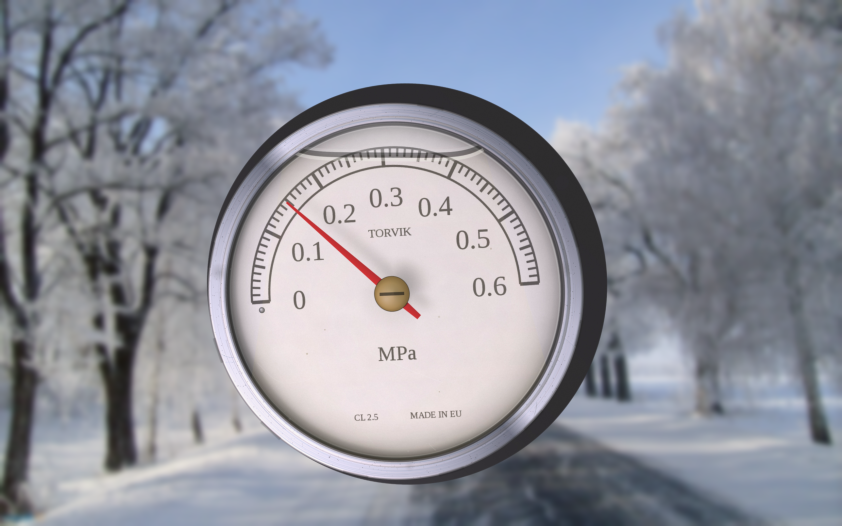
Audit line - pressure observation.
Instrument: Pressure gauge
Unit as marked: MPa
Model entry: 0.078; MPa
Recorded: 0.15; MPa
